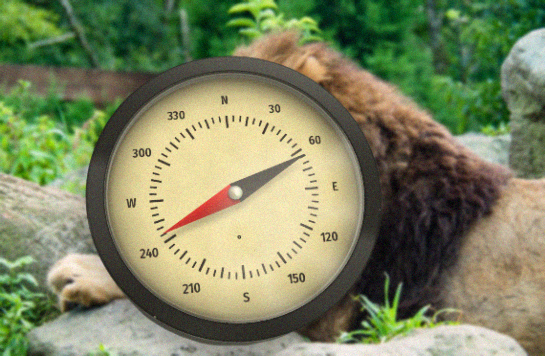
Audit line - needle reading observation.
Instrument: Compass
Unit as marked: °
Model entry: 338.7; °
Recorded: 245; °
